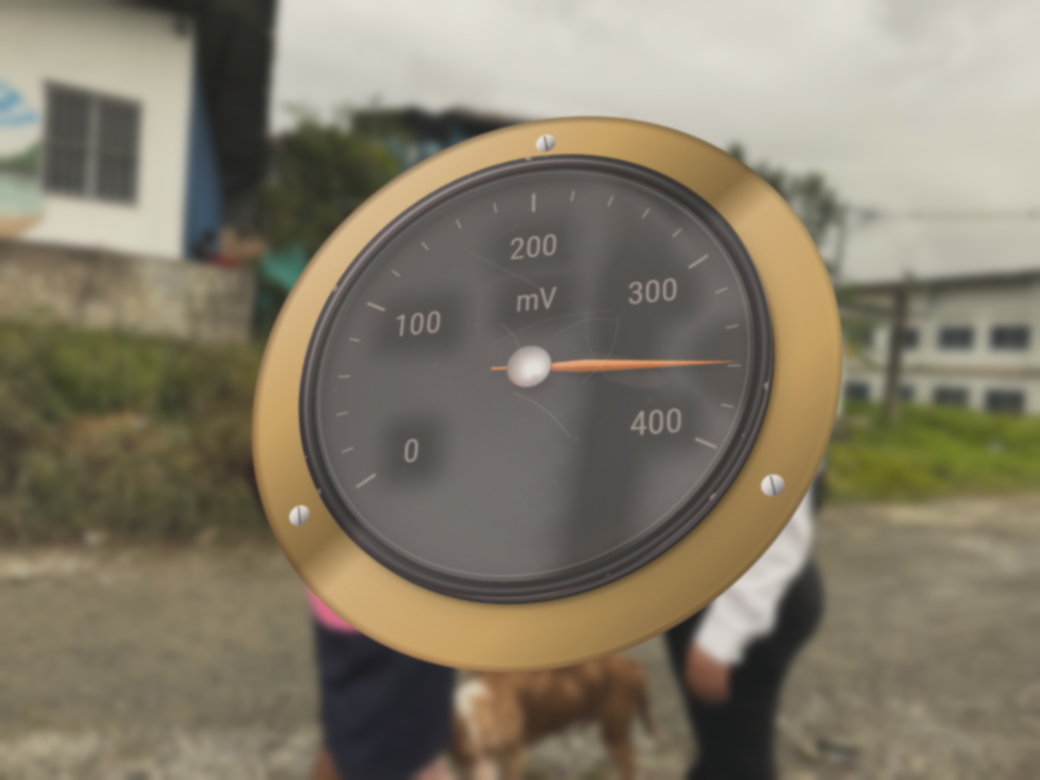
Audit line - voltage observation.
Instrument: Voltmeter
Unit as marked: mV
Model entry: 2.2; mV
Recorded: 360; mV
